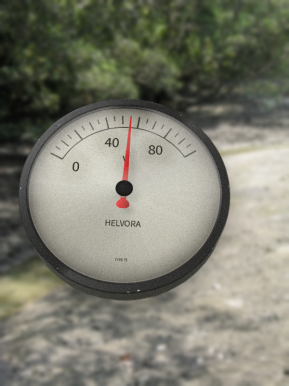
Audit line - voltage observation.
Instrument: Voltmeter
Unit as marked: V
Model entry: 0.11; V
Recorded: 55; V
